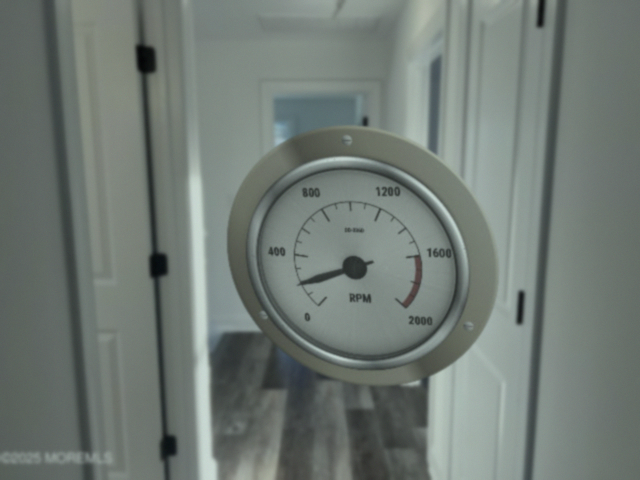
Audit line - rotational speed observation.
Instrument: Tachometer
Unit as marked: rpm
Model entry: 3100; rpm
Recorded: 200; rpm
